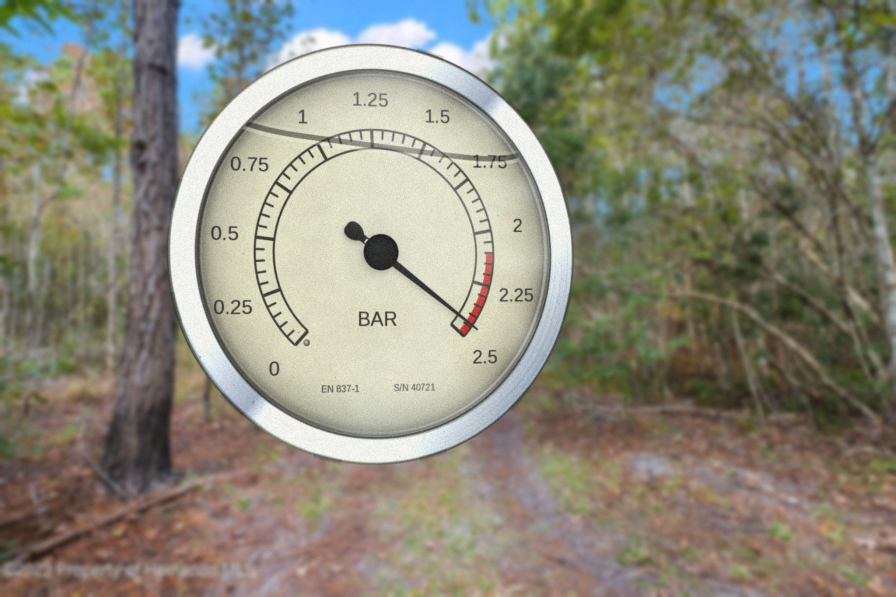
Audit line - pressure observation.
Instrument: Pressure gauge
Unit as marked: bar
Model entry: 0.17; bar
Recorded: 2.45; bar
